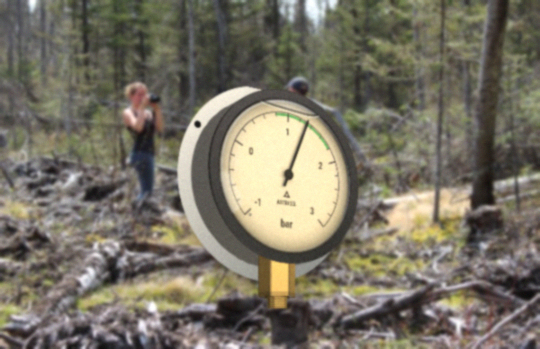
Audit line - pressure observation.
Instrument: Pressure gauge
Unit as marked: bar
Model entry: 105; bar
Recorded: 1.3; bar
